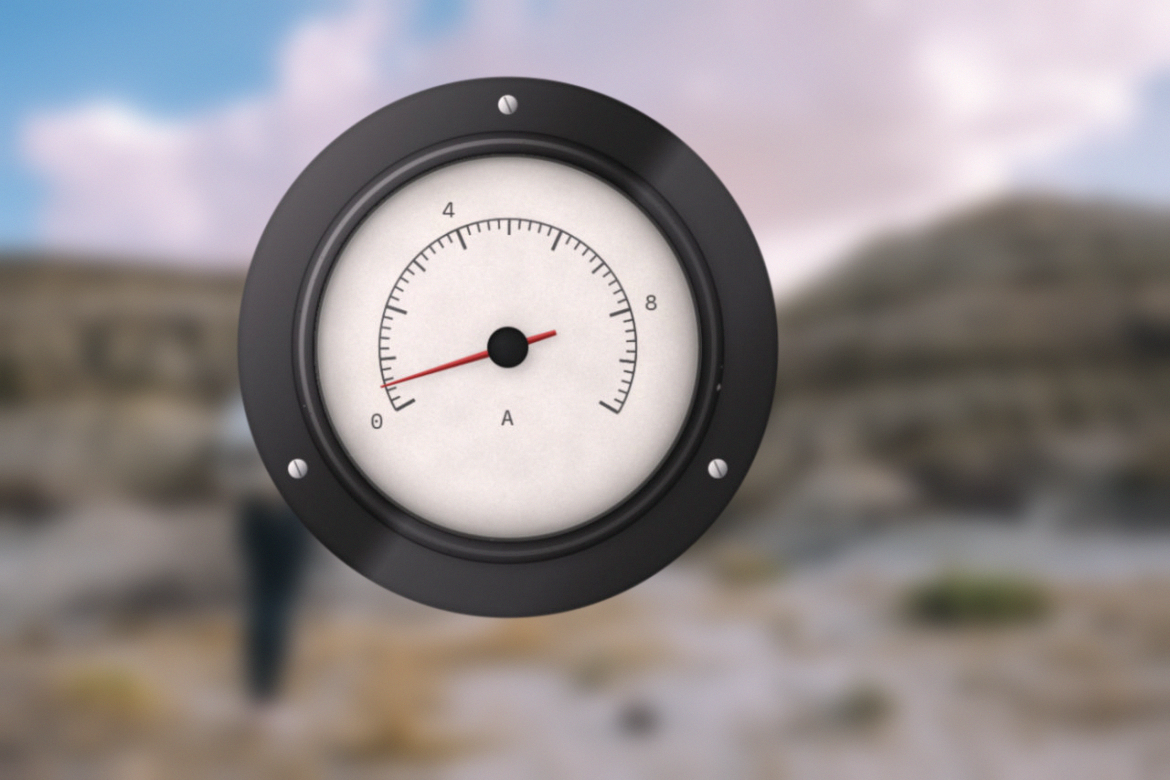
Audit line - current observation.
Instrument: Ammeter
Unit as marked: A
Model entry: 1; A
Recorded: 0.5; A
